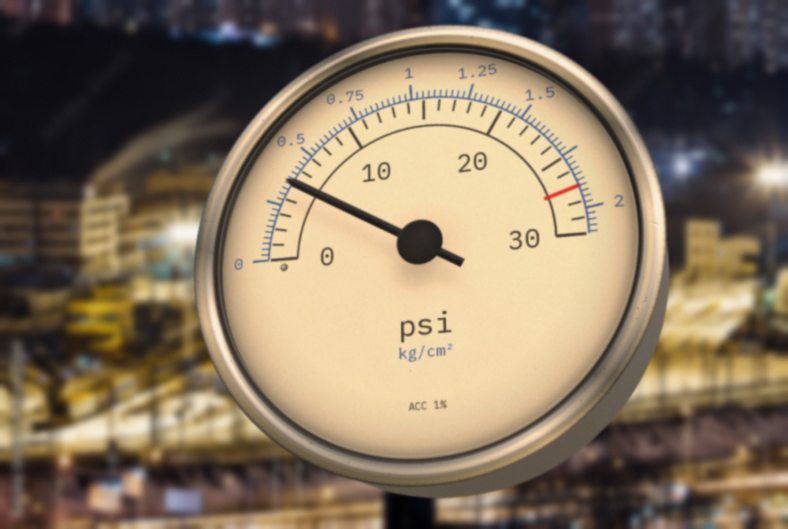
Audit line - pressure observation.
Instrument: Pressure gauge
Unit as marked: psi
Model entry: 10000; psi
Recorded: 5; psi
